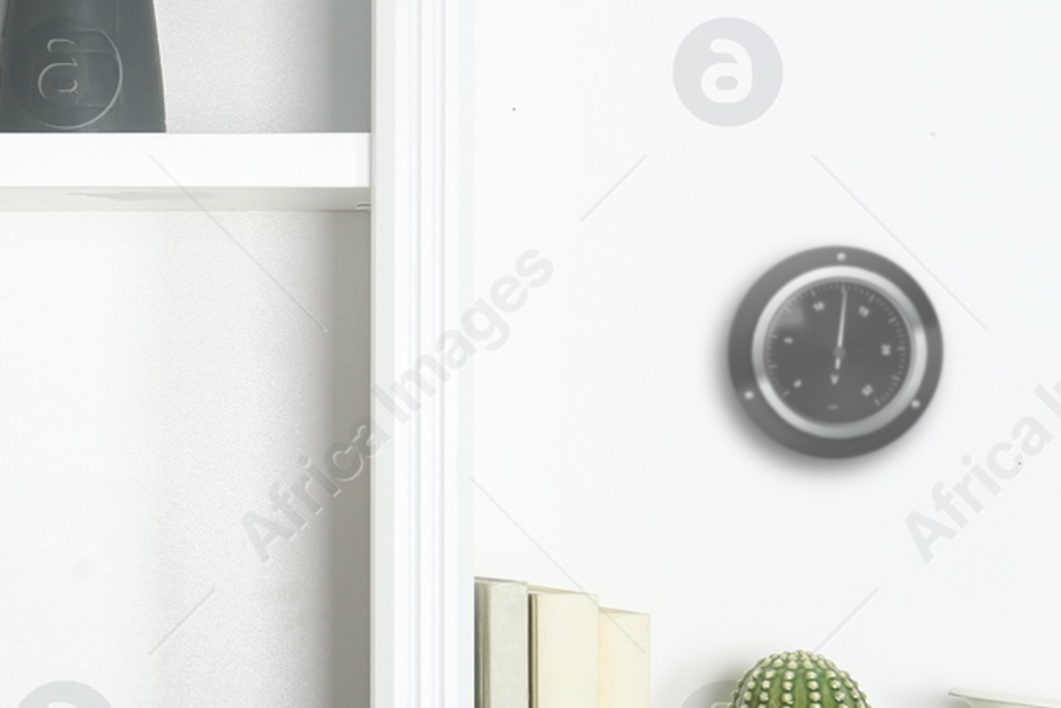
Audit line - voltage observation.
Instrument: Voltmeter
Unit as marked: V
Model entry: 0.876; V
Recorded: 12.5; V
